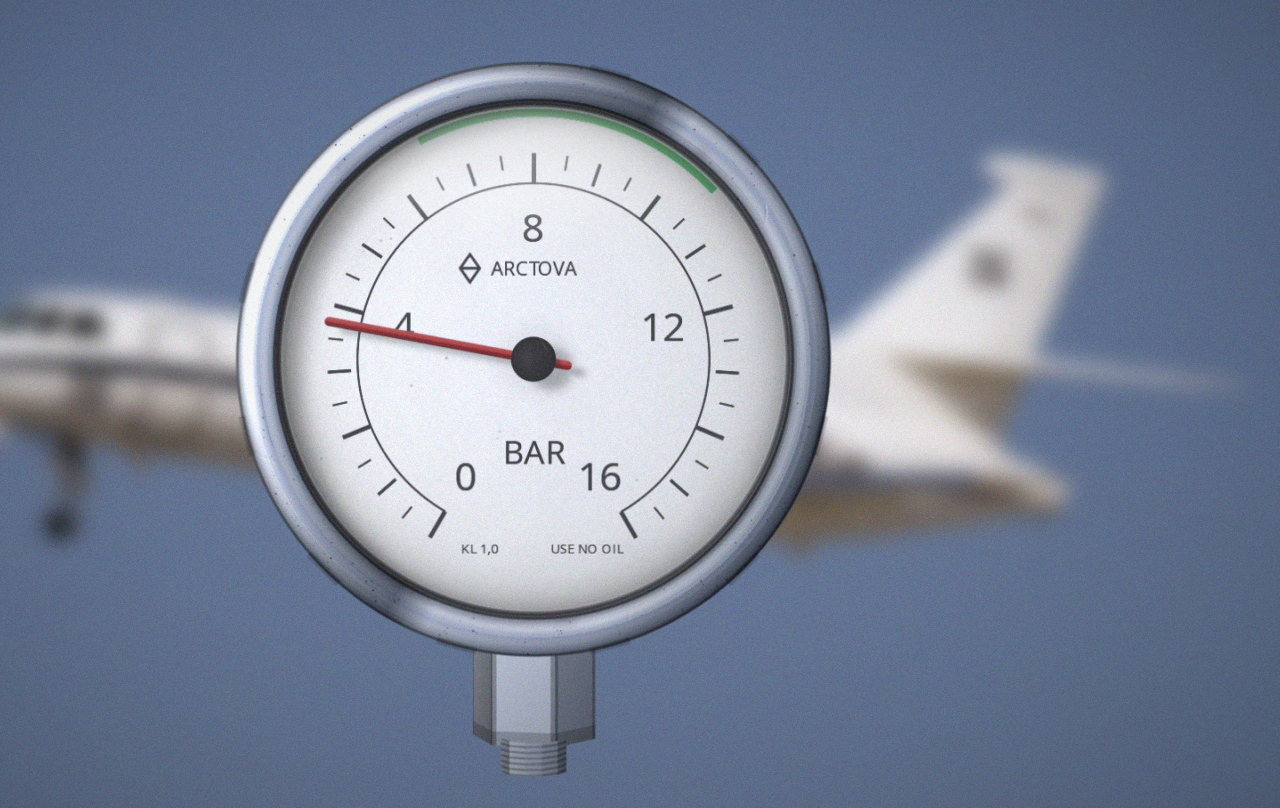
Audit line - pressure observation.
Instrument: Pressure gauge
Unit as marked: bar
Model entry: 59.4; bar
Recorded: 3.75; bar
